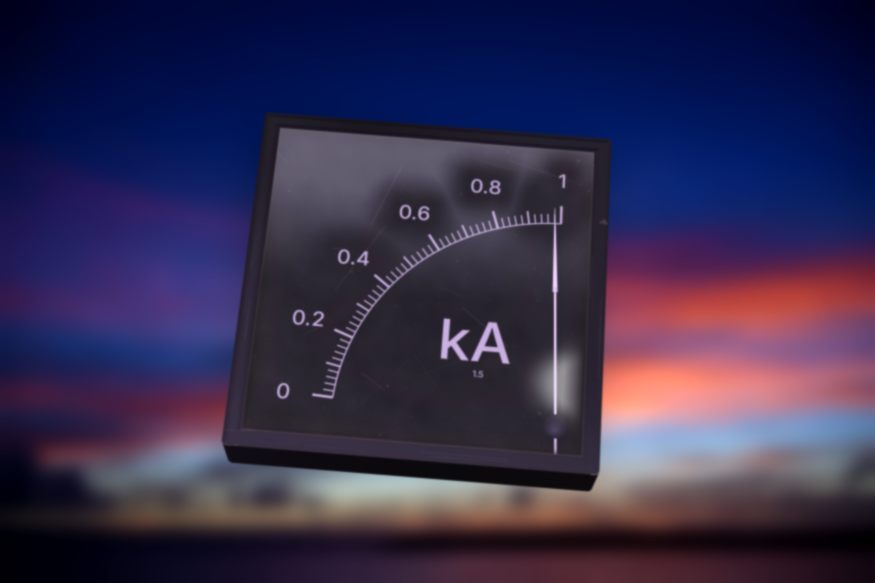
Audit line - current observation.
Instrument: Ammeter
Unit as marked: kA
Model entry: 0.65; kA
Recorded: 0.98; kA
